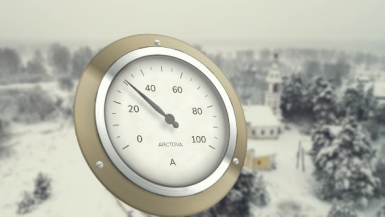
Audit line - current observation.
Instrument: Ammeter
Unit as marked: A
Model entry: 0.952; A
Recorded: 30; A
